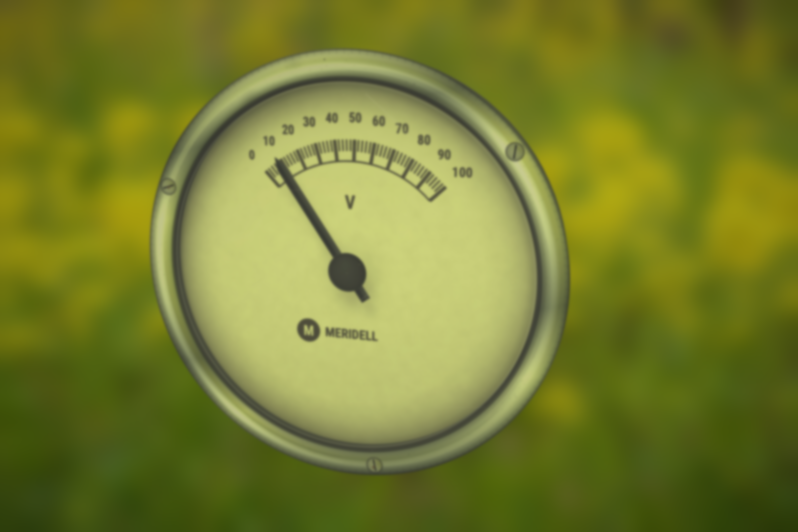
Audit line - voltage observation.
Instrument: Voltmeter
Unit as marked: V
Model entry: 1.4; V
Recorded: 10; V
